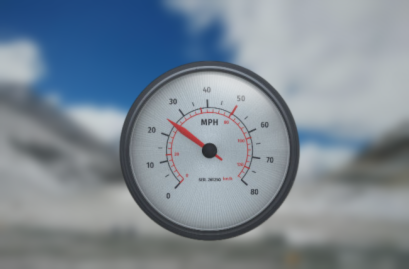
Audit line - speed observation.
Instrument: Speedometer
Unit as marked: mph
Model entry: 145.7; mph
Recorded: 25; mph
